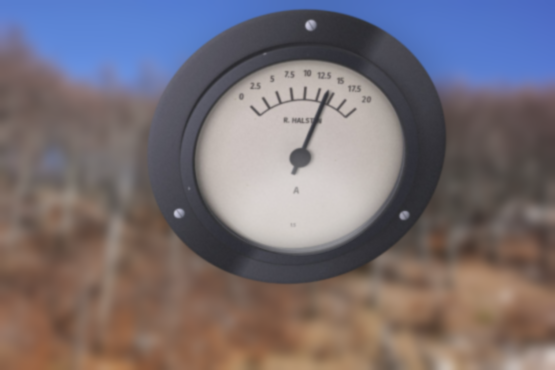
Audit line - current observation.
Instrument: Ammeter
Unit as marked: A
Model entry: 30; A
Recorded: 13.75; A
